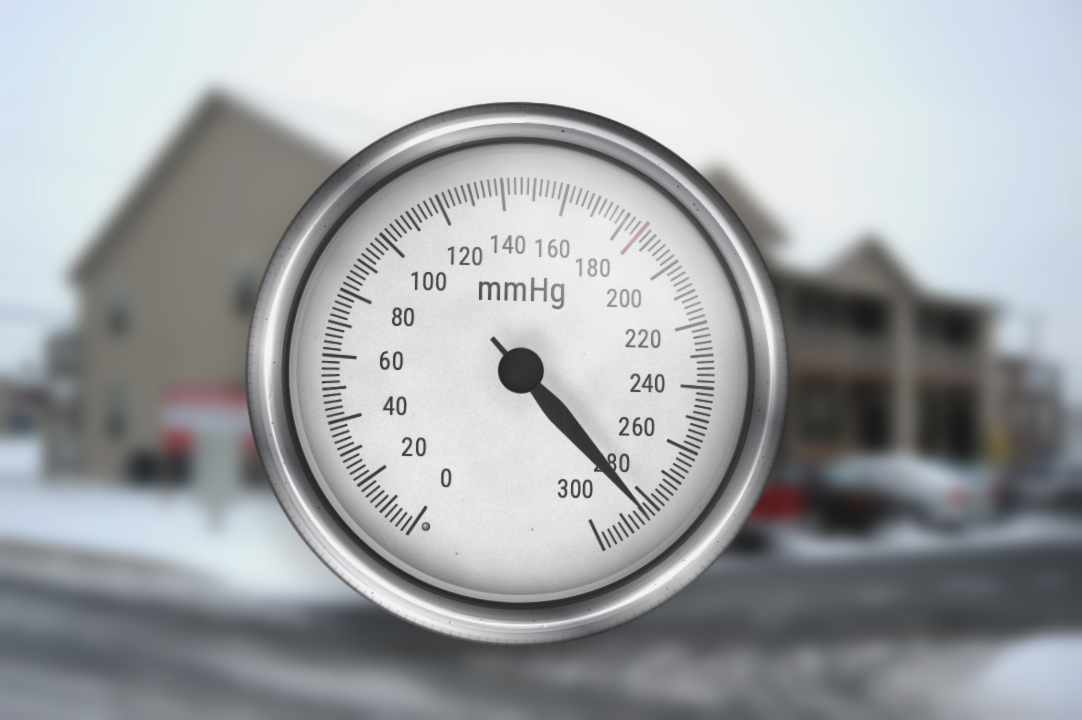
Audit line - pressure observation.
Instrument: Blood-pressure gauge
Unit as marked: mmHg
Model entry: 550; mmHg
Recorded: 284; mmHg
